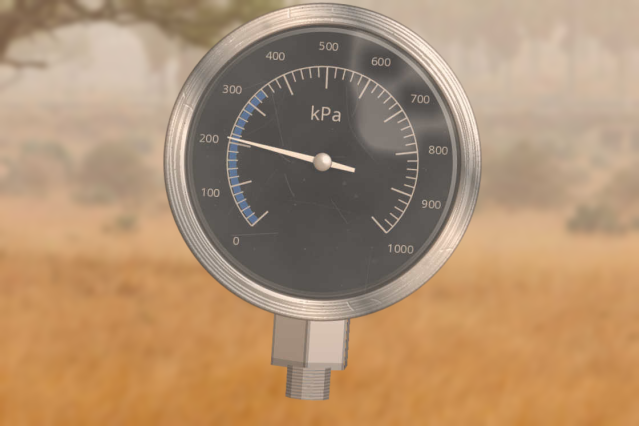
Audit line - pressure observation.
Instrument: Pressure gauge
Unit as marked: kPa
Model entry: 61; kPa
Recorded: 210; kPa
